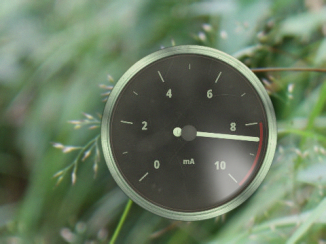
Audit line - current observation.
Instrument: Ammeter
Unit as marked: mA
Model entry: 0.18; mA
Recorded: 8.5; mA
